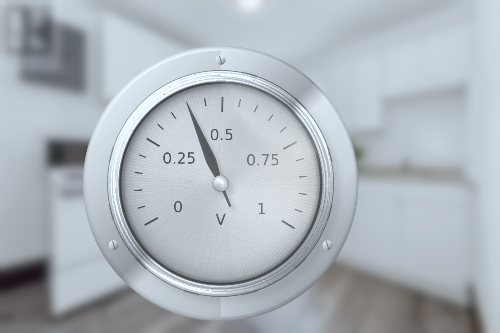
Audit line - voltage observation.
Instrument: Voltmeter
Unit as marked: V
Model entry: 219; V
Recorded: 0.4; V
